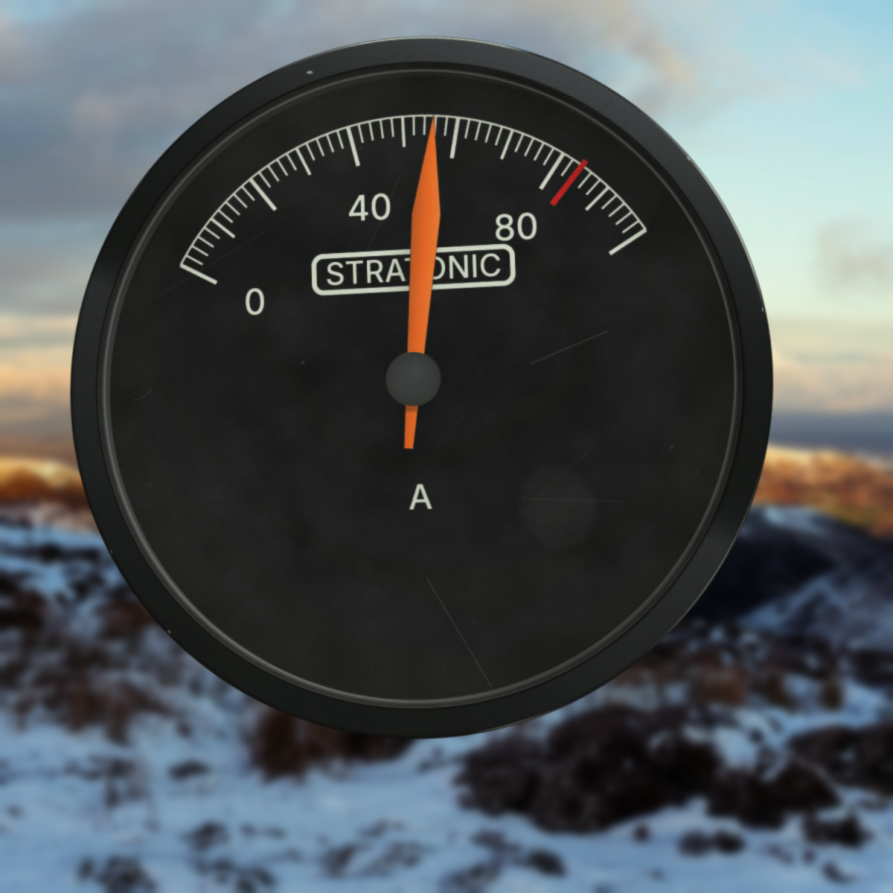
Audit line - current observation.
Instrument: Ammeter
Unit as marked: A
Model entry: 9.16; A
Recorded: 56; A
